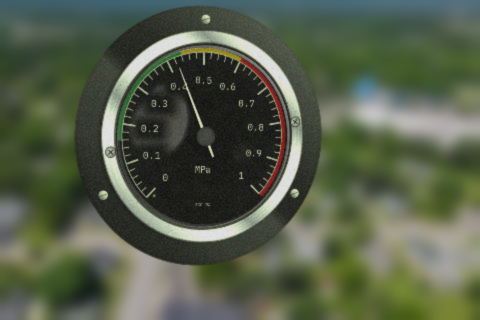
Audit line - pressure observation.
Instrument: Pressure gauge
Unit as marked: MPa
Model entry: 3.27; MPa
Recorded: 0.42; MPa
